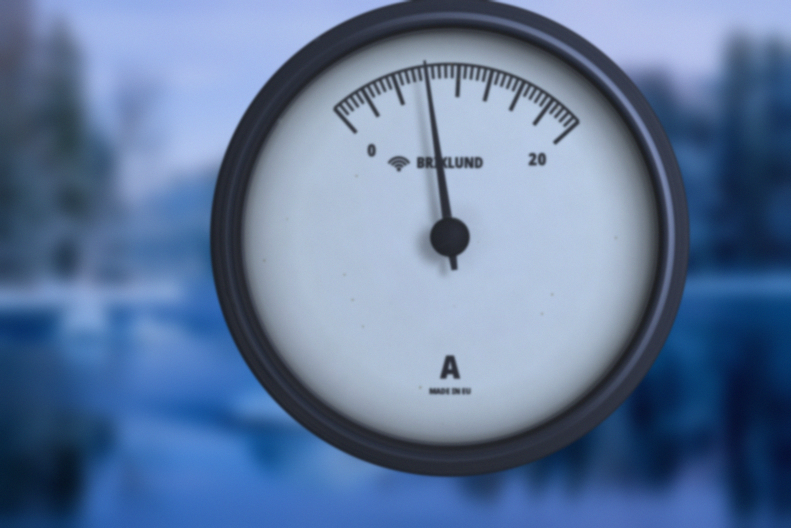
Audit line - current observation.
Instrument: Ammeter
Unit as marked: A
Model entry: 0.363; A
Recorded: 7.5; A
